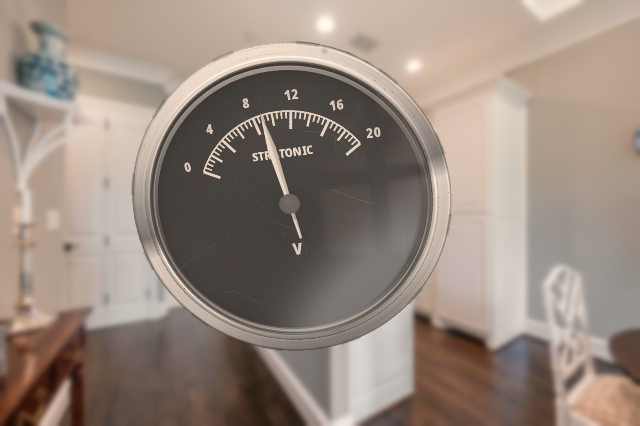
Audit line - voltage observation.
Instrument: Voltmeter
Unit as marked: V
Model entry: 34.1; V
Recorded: 9; V
